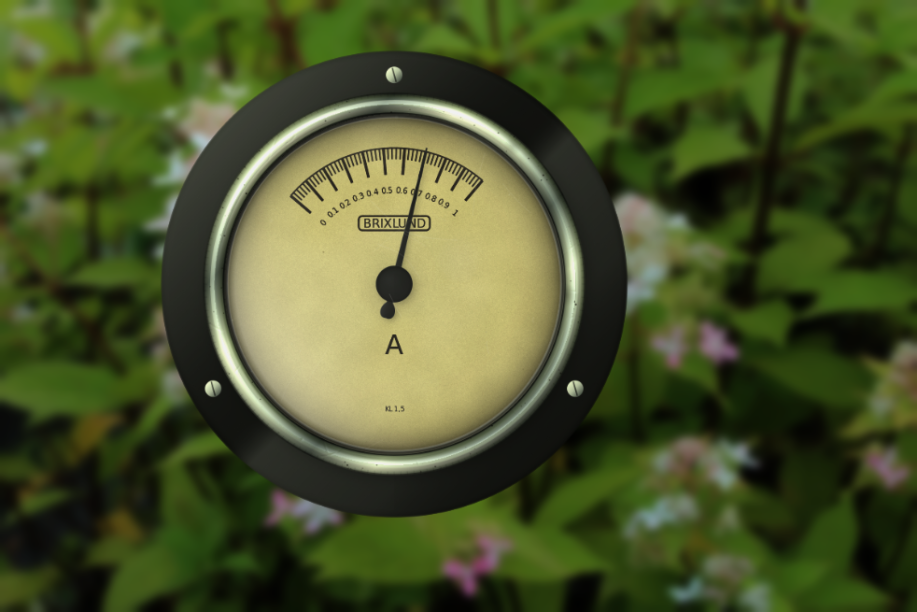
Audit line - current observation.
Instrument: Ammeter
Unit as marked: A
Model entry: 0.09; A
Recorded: 0.7; A
